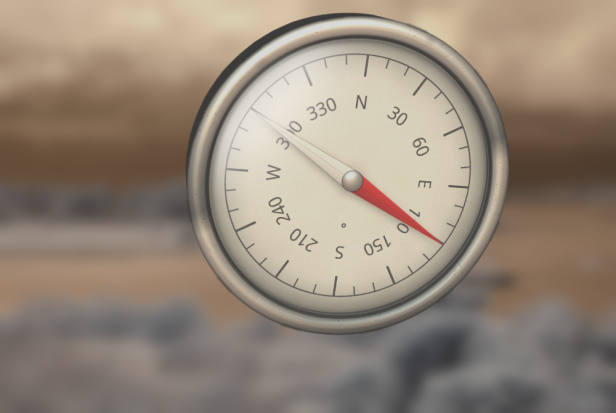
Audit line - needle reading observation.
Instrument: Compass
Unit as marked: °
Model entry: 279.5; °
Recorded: 120; °
